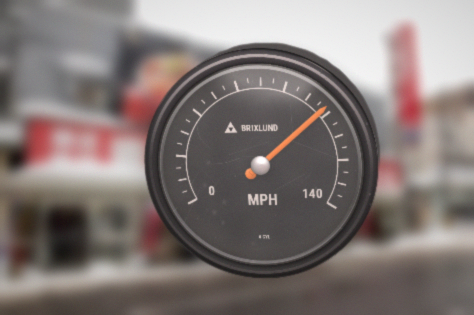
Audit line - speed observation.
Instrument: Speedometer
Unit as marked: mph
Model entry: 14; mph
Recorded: 97.5; mph
